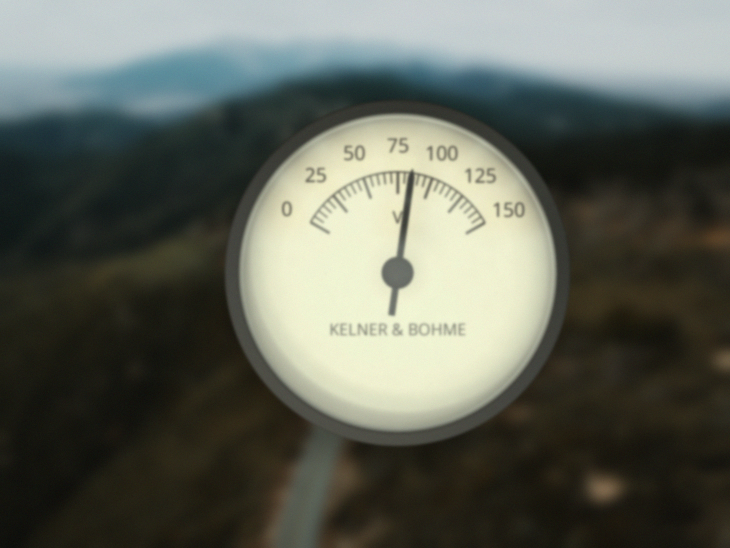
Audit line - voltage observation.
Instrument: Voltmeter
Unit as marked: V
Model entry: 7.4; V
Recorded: 85; V
